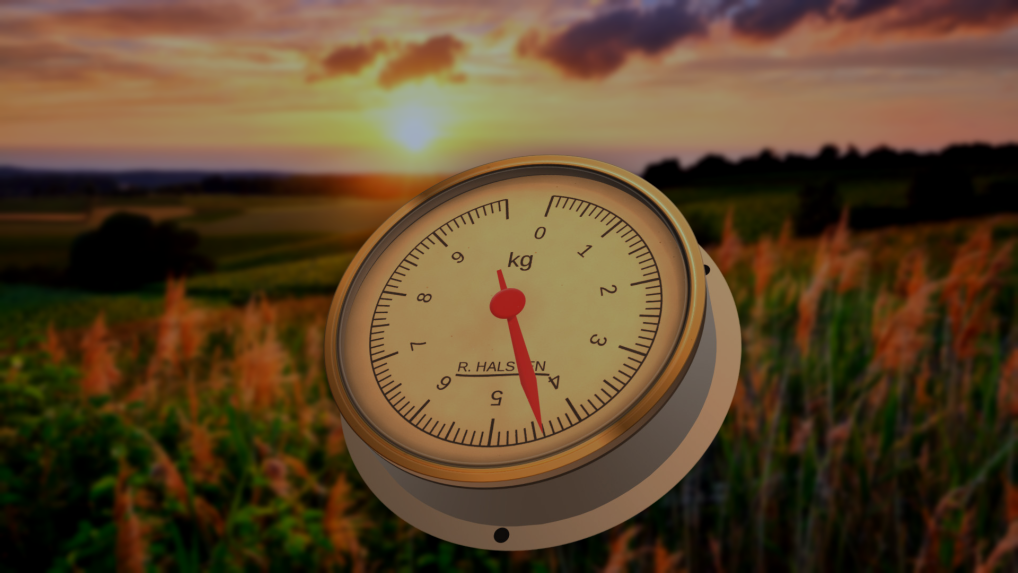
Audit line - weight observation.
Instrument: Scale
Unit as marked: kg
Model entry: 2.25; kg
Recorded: 4.4; kg
